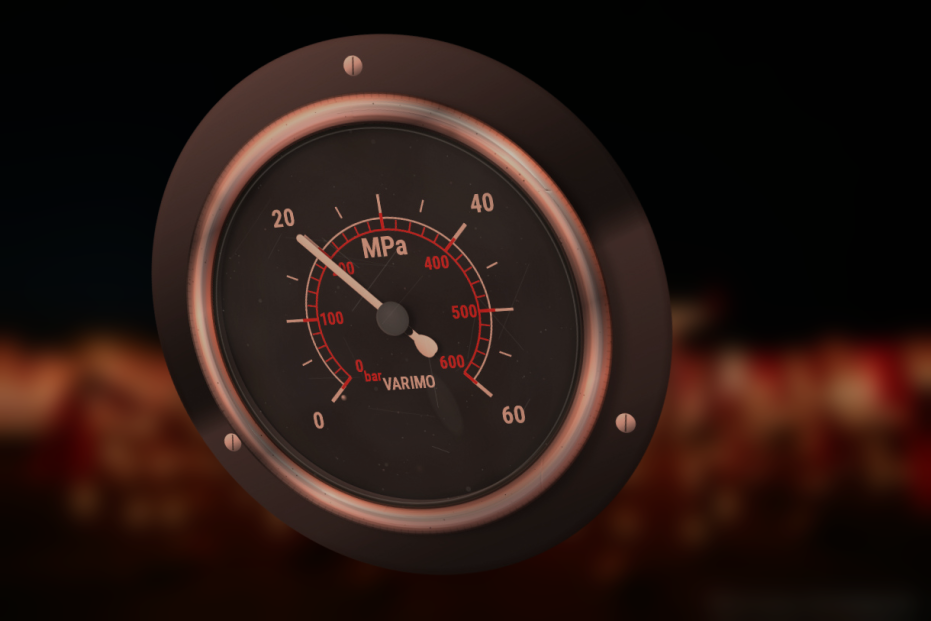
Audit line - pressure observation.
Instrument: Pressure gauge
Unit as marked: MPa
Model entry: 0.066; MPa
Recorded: 20; MPa
